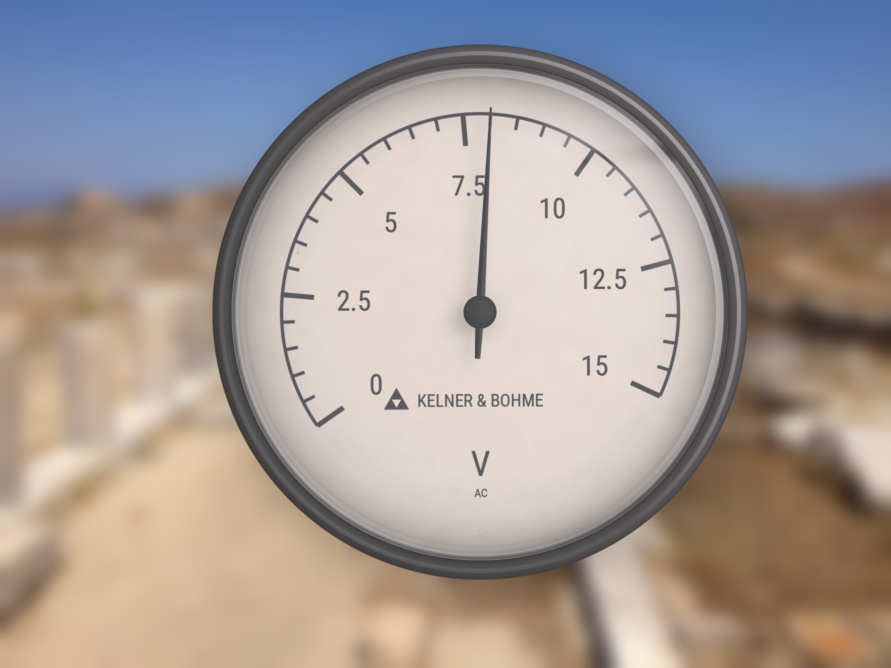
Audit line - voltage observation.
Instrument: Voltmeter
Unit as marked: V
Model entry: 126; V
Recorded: 8; V
